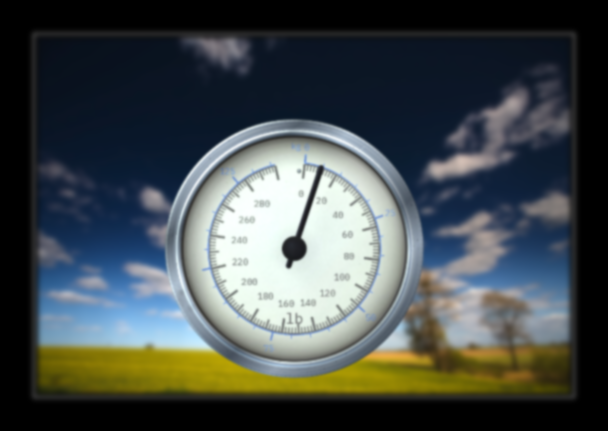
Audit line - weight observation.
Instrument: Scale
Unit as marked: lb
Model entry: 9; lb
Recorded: 10; lb
